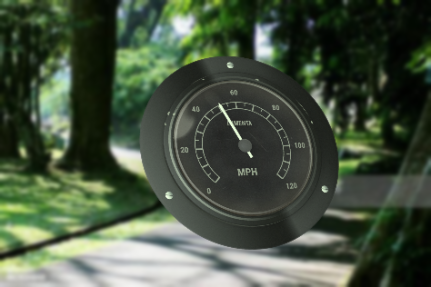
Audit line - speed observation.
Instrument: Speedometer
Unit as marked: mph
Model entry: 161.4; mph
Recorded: 50; mph
